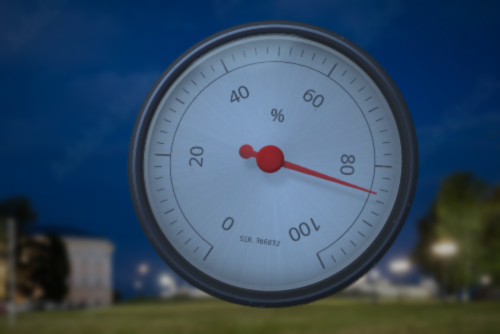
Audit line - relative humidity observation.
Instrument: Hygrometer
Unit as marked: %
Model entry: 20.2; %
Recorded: 85; %
